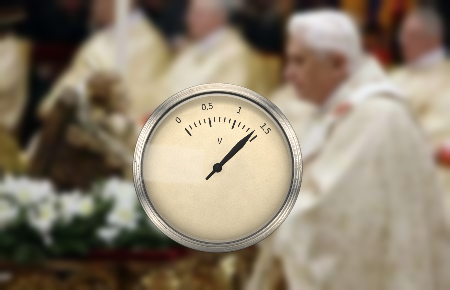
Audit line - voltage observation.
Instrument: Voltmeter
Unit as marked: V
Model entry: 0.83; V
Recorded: 1.4; V
